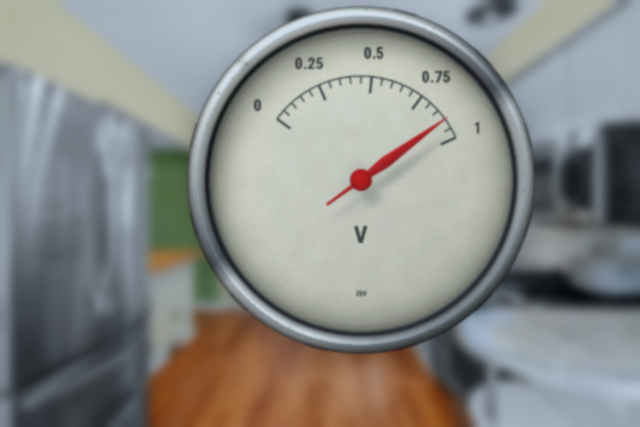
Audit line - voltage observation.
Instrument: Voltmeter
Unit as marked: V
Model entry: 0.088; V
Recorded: 0.9; V
